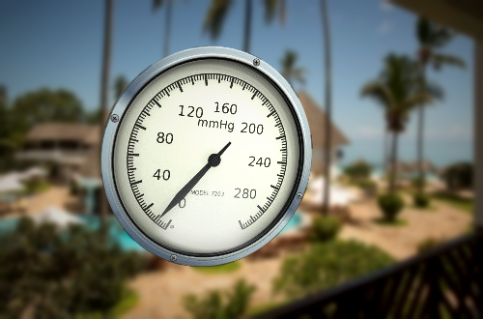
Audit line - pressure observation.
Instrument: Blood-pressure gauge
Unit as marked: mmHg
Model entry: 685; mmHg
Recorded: 10; mmHg
